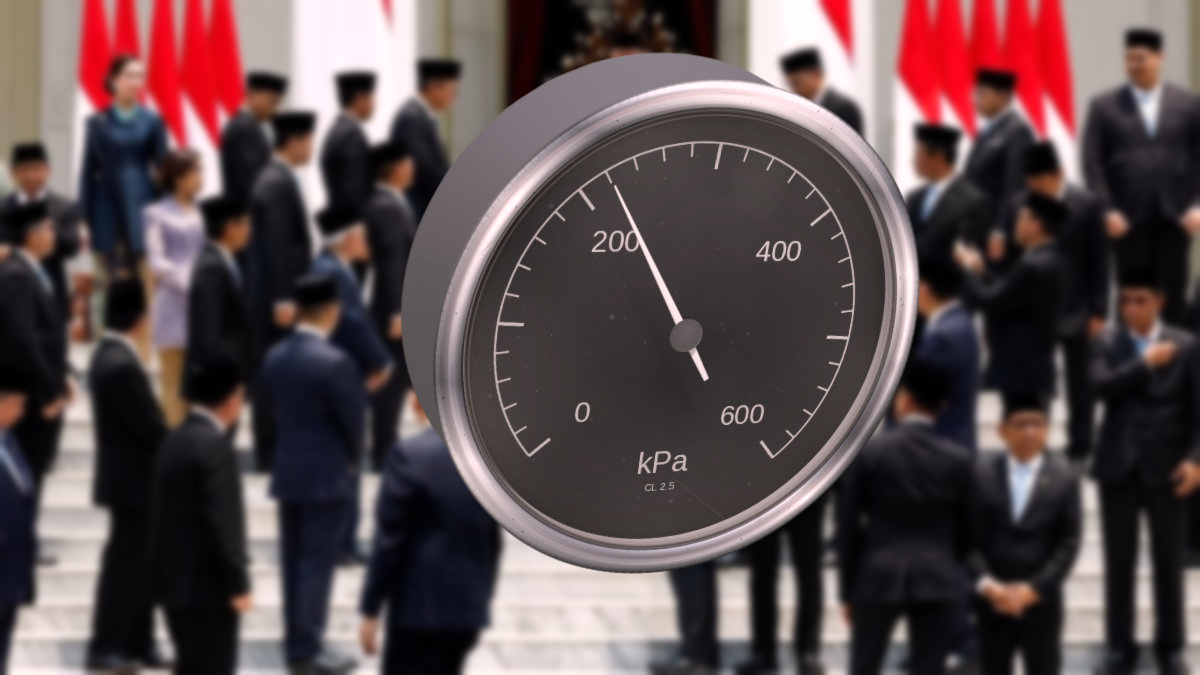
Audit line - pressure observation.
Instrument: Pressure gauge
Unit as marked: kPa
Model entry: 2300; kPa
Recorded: 220; kPa
